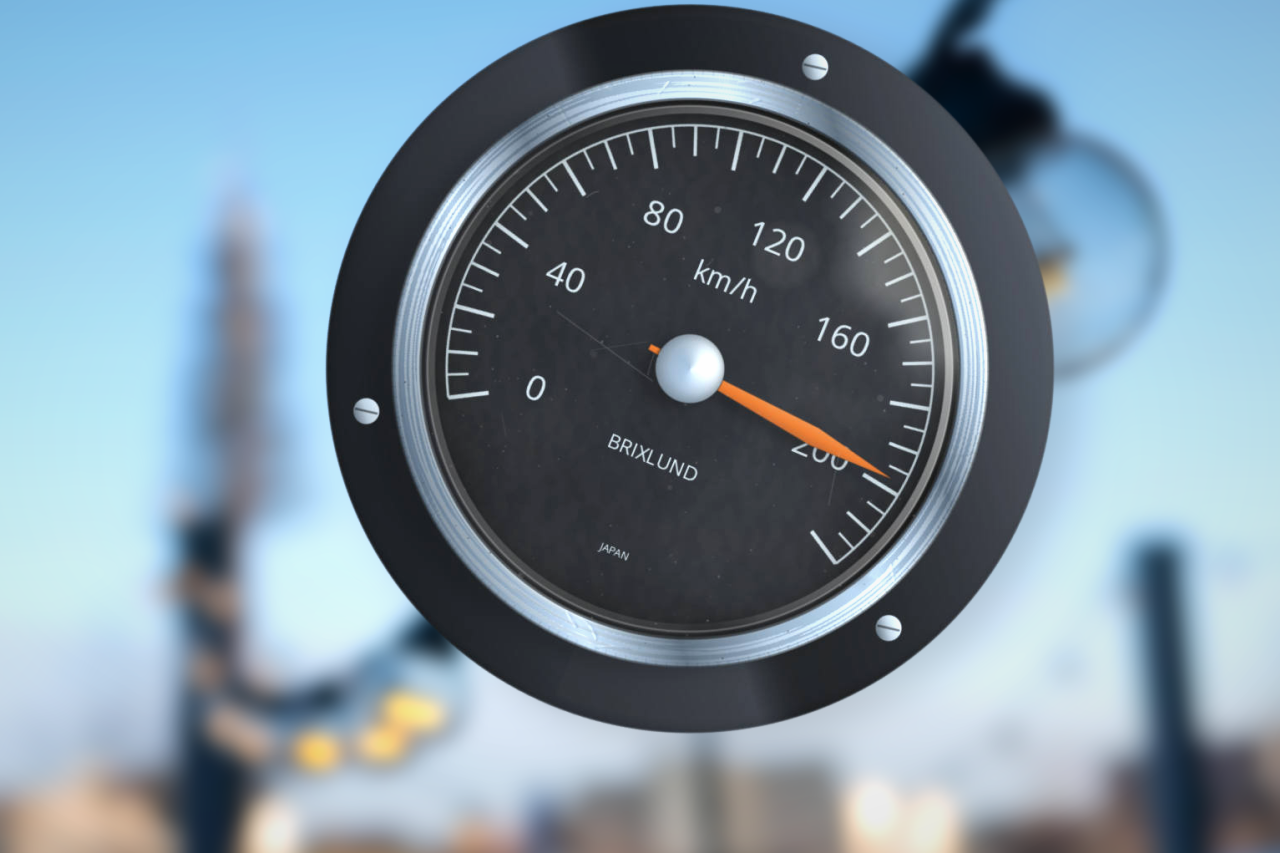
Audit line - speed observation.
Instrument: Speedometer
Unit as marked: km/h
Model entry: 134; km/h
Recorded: 197.5; km/h
